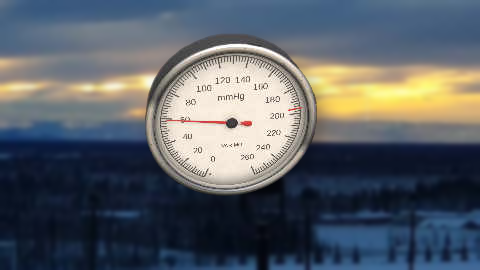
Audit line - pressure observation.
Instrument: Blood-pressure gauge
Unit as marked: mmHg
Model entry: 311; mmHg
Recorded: 60; mmHg
